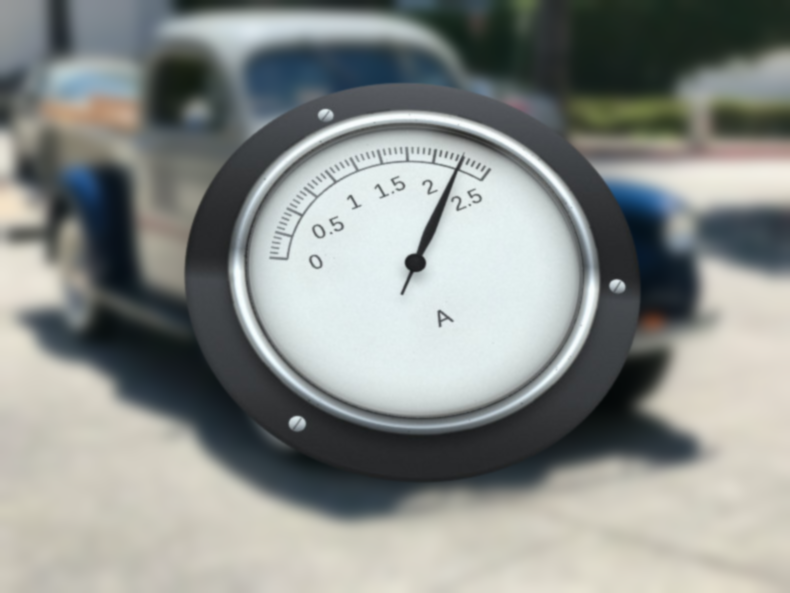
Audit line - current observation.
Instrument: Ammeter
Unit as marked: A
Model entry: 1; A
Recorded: 2.25; A
